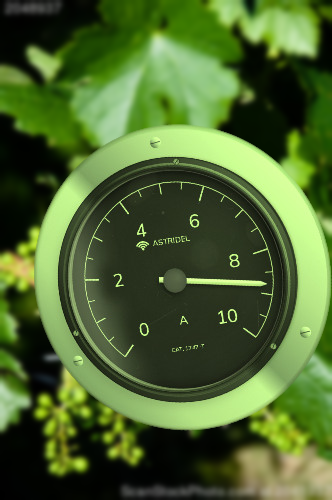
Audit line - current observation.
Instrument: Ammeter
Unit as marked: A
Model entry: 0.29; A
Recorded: 8.75; A
